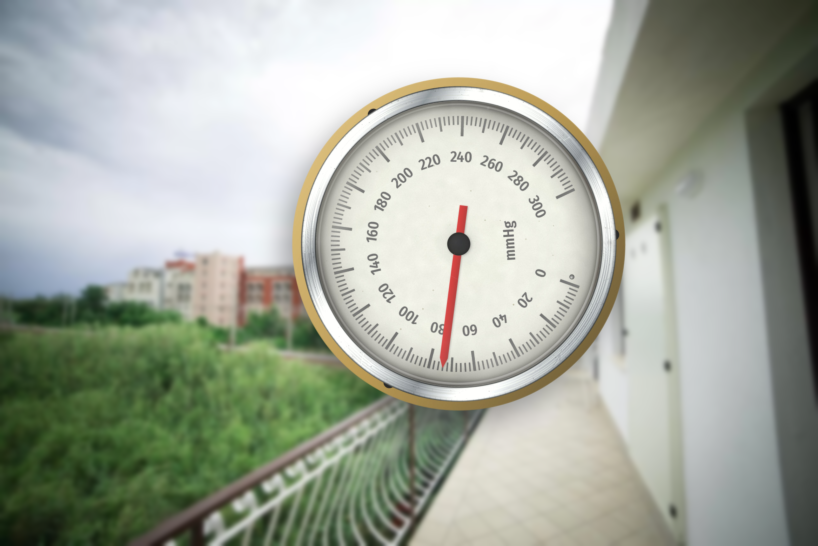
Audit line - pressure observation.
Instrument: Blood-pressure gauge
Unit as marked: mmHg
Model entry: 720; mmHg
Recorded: 74; mmHg
